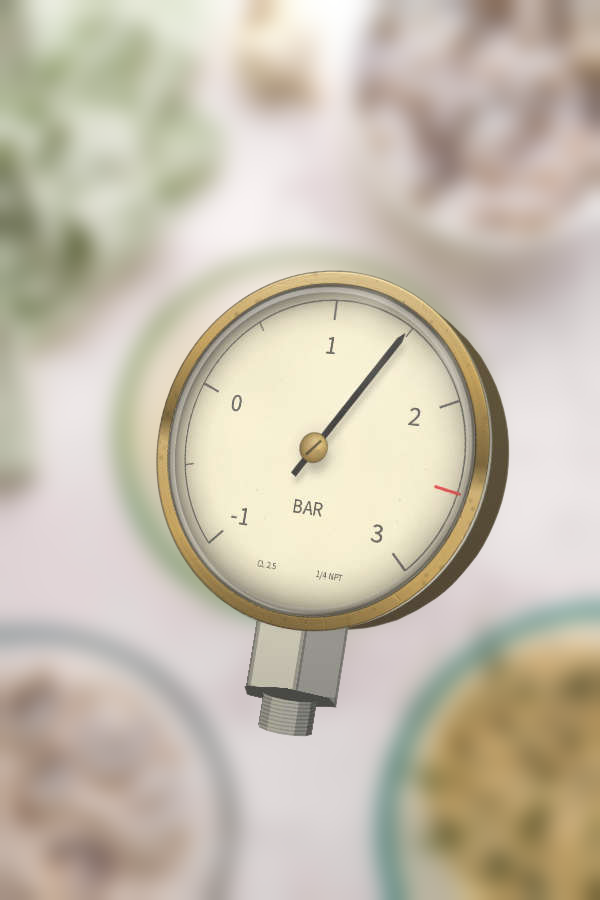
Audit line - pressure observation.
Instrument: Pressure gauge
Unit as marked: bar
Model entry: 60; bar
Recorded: 1.5; bar
